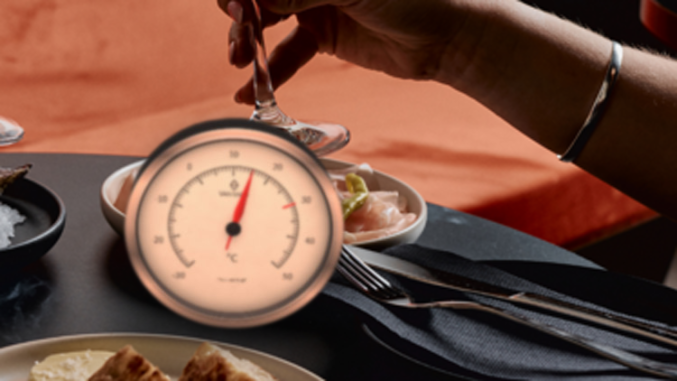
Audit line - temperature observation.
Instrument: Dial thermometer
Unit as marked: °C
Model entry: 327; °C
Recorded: 15; °C
